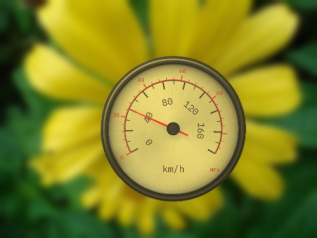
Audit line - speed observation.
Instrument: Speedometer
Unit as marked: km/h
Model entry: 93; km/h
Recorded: 40; km/h
